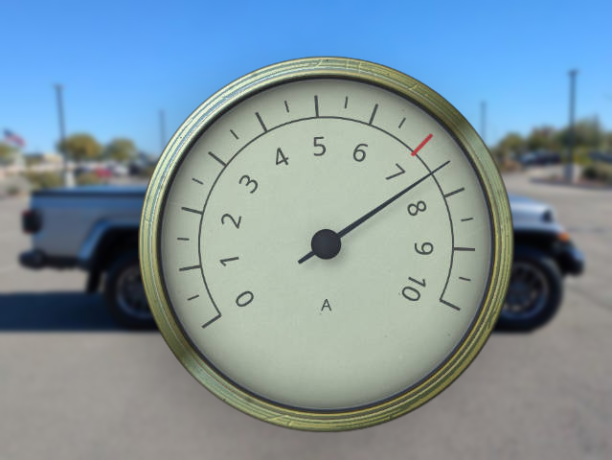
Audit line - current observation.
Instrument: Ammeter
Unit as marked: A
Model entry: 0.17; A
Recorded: 7.5; A
